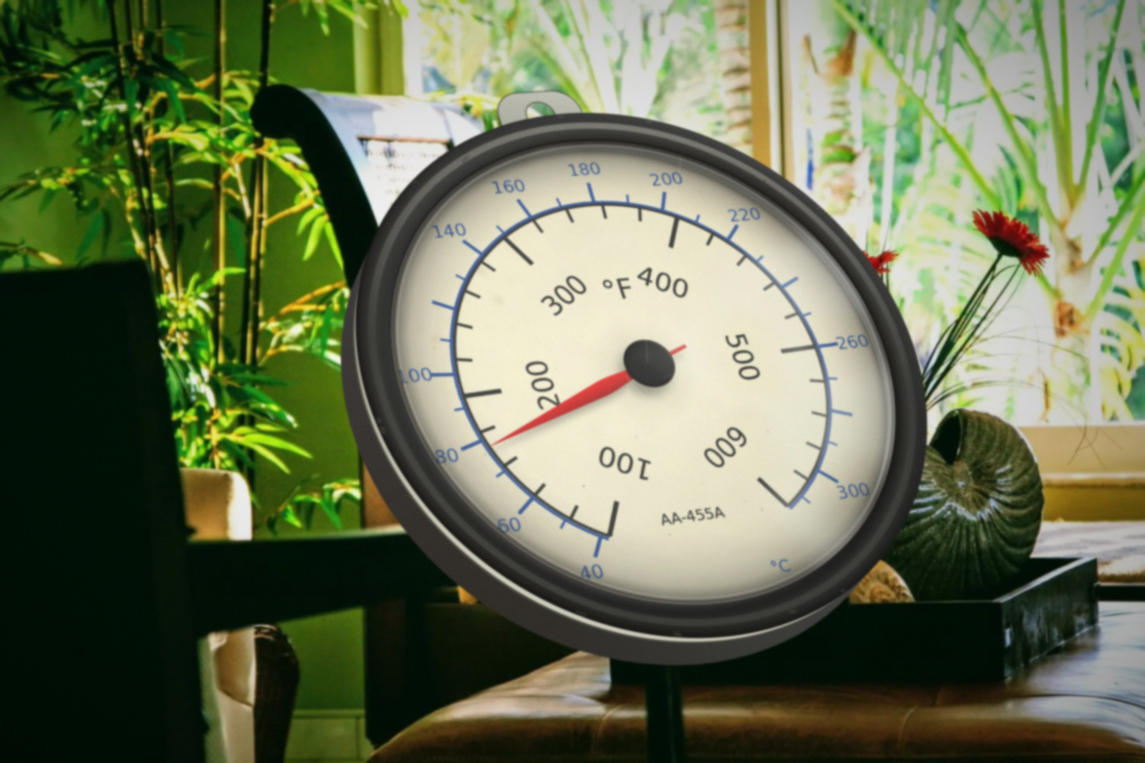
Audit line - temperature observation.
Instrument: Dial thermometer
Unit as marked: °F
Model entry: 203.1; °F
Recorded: 170; °F
